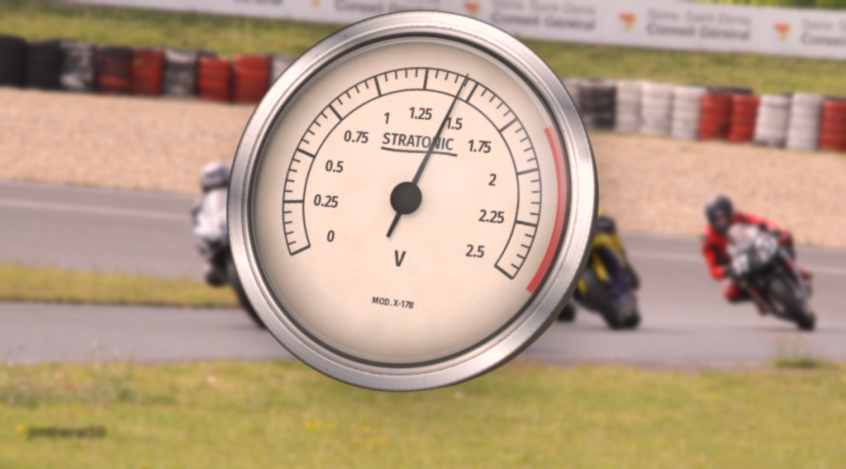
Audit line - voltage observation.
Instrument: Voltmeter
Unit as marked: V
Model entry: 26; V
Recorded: 1.45; V
